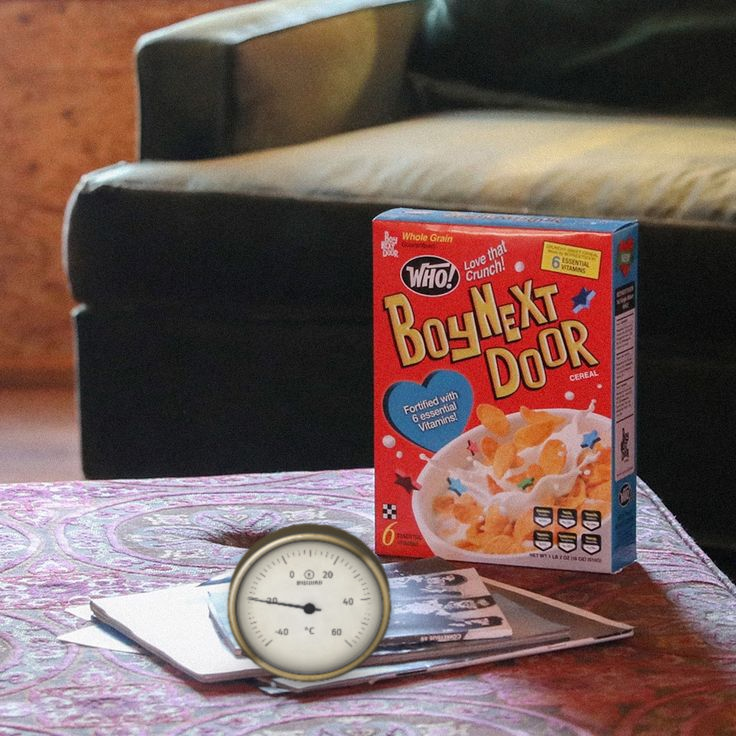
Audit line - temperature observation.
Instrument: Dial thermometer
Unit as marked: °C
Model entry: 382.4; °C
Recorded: -20; °C
